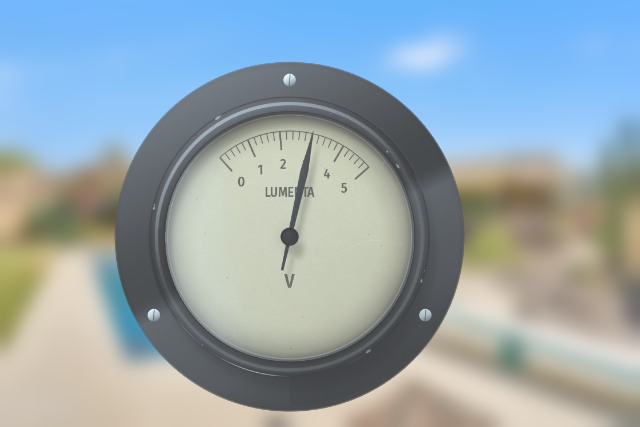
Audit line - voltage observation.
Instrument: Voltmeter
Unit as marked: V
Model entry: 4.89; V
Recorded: 3; V
